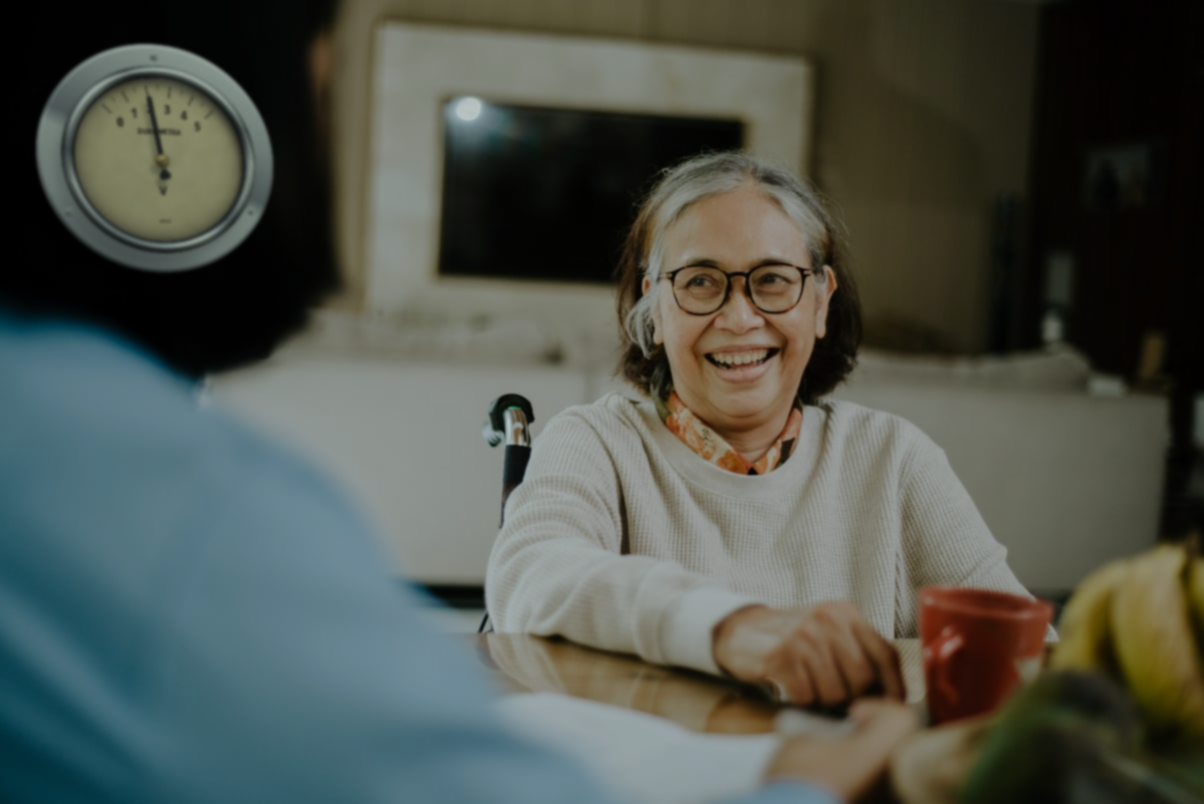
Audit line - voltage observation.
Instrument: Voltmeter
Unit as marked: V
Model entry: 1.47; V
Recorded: 2; V
